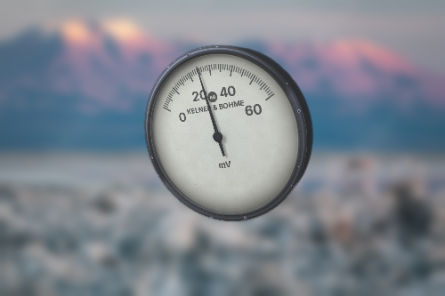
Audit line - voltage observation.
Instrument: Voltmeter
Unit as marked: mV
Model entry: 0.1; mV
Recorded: 25; mV
